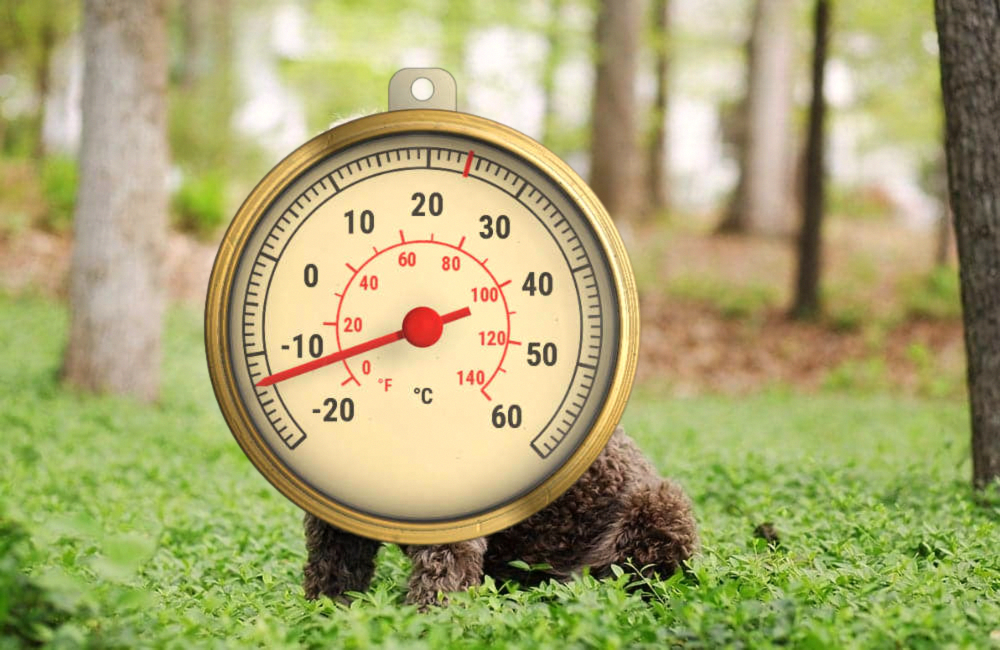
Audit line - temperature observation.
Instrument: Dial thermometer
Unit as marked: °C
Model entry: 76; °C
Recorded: -13; °C
